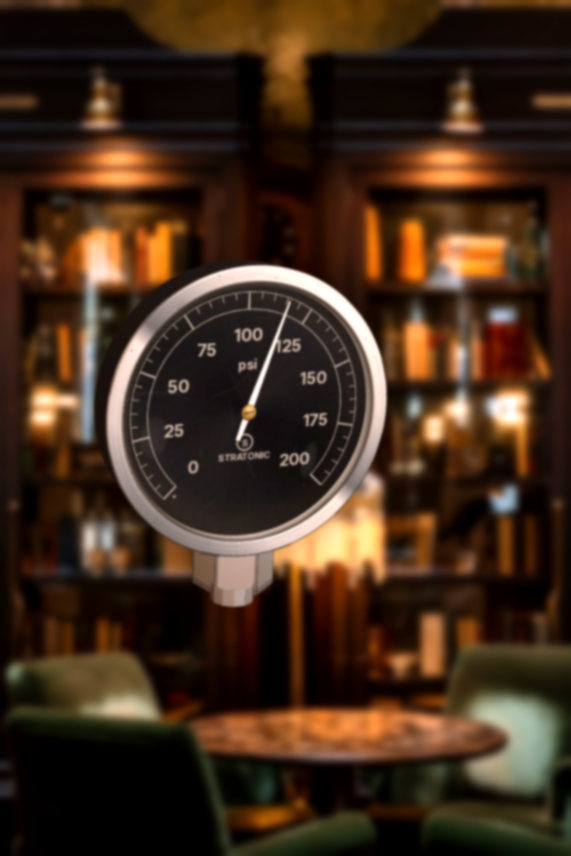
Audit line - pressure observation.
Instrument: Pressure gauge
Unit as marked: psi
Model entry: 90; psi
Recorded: 115; psi
